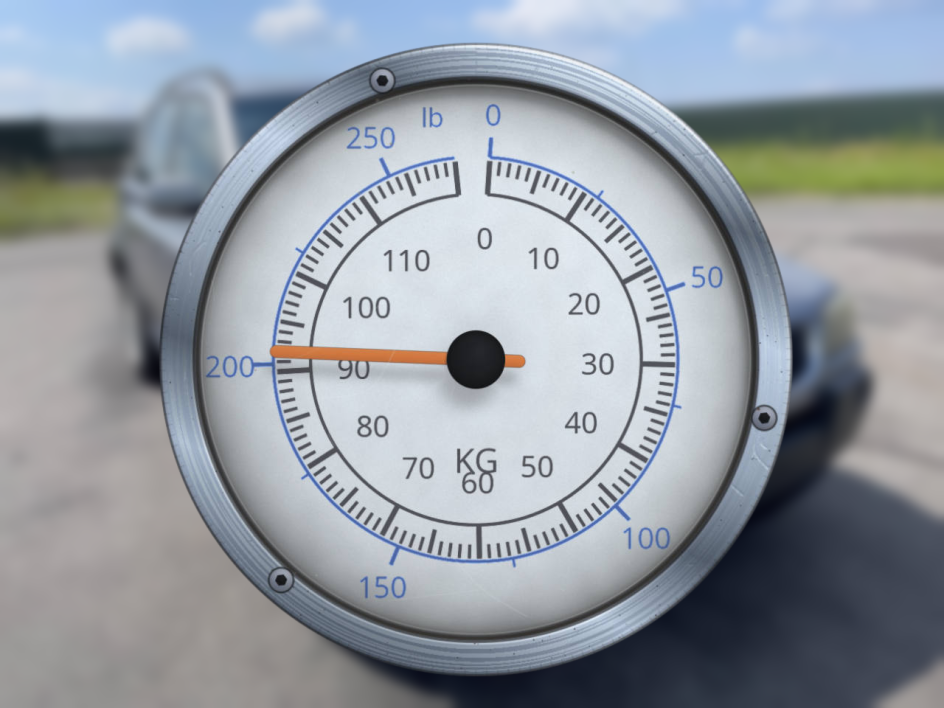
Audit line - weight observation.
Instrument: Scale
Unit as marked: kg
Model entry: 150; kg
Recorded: 92; kg
